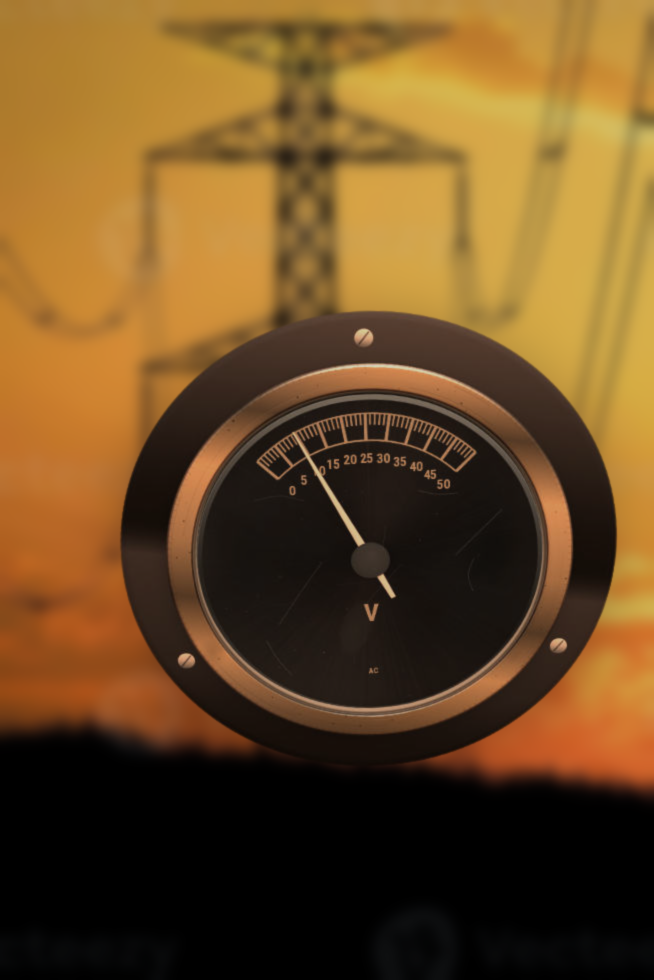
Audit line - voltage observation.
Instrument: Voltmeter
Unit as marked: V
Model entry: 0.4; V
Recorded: 10; V
